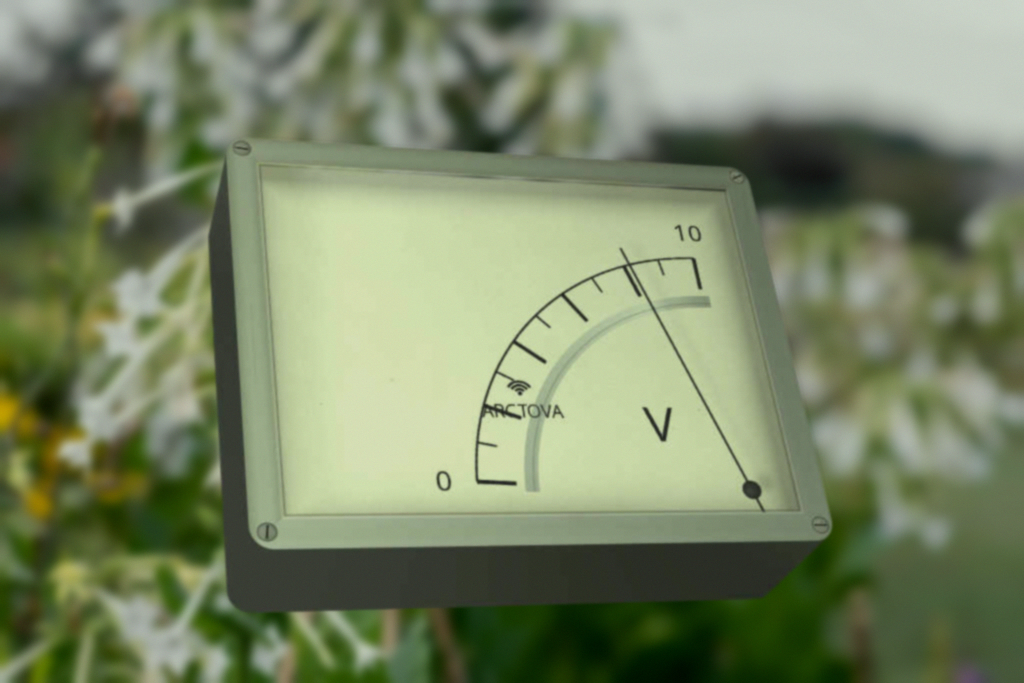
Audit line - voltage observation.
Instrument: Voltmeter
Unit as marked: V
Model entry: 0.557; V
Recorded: 8; V
